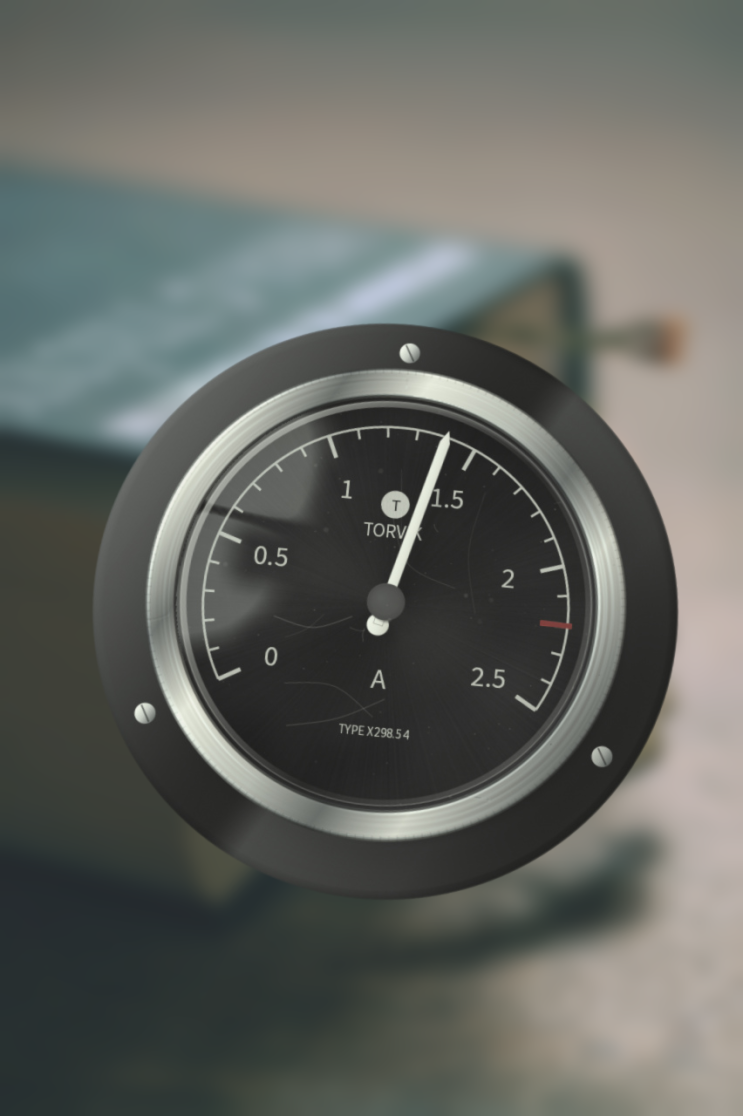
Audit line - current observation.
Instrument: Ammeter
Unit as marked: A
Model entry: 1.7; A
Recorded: 1.4; A
